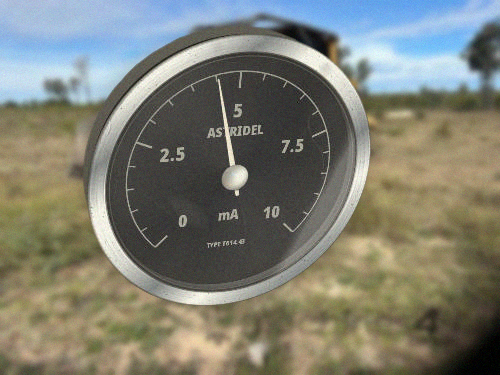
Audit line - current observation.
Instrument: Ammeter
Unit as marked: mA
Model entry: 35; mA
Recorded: 4.5; mA
